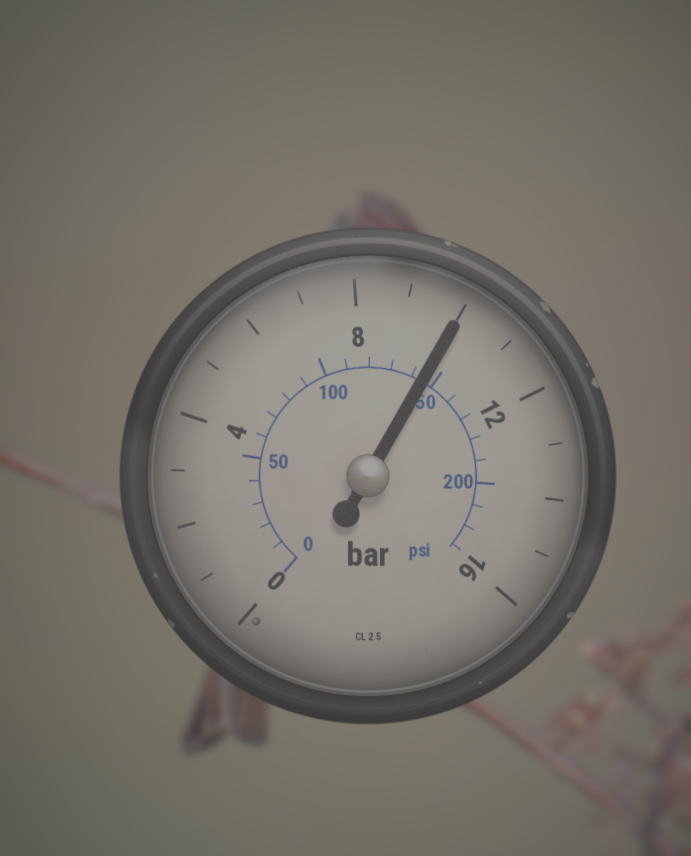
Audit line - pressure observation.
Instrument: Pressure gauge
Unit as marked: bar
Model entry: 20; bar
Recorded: 10; bar
